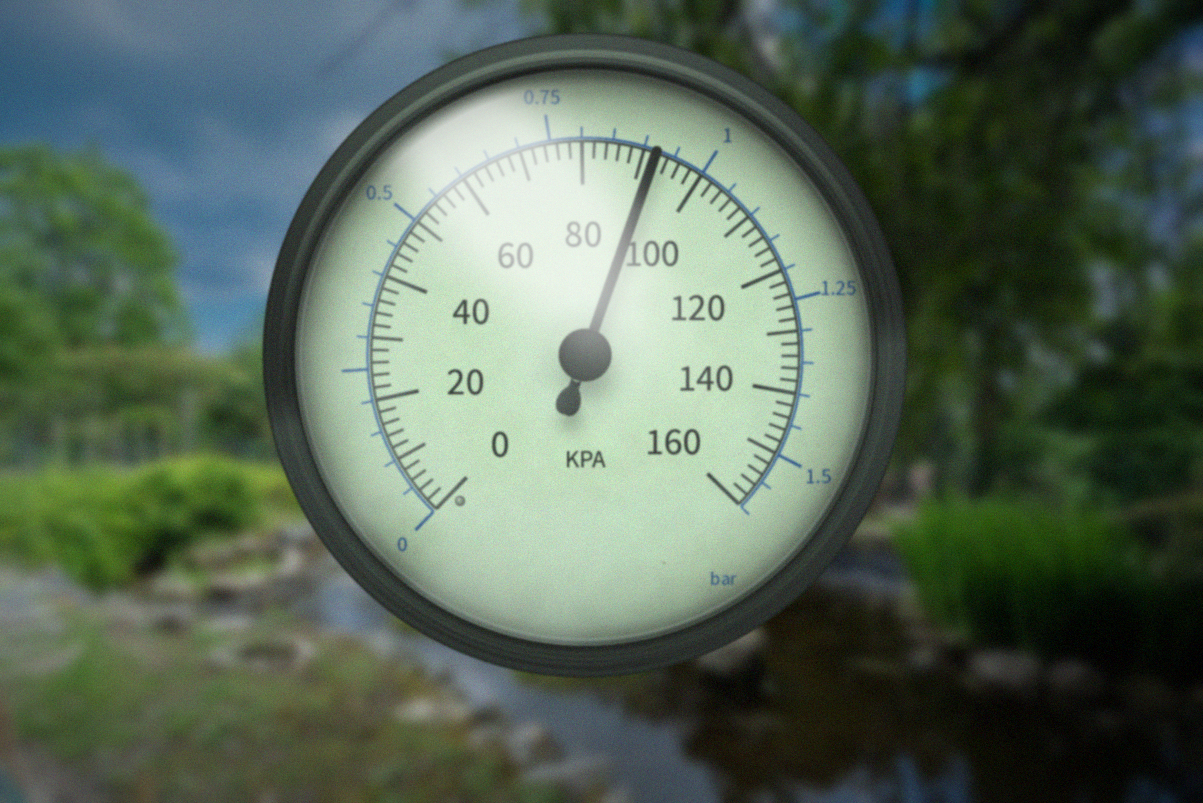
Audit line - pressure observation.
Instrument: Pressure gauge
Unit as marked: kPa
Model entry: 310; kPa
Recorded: 92; kPa
